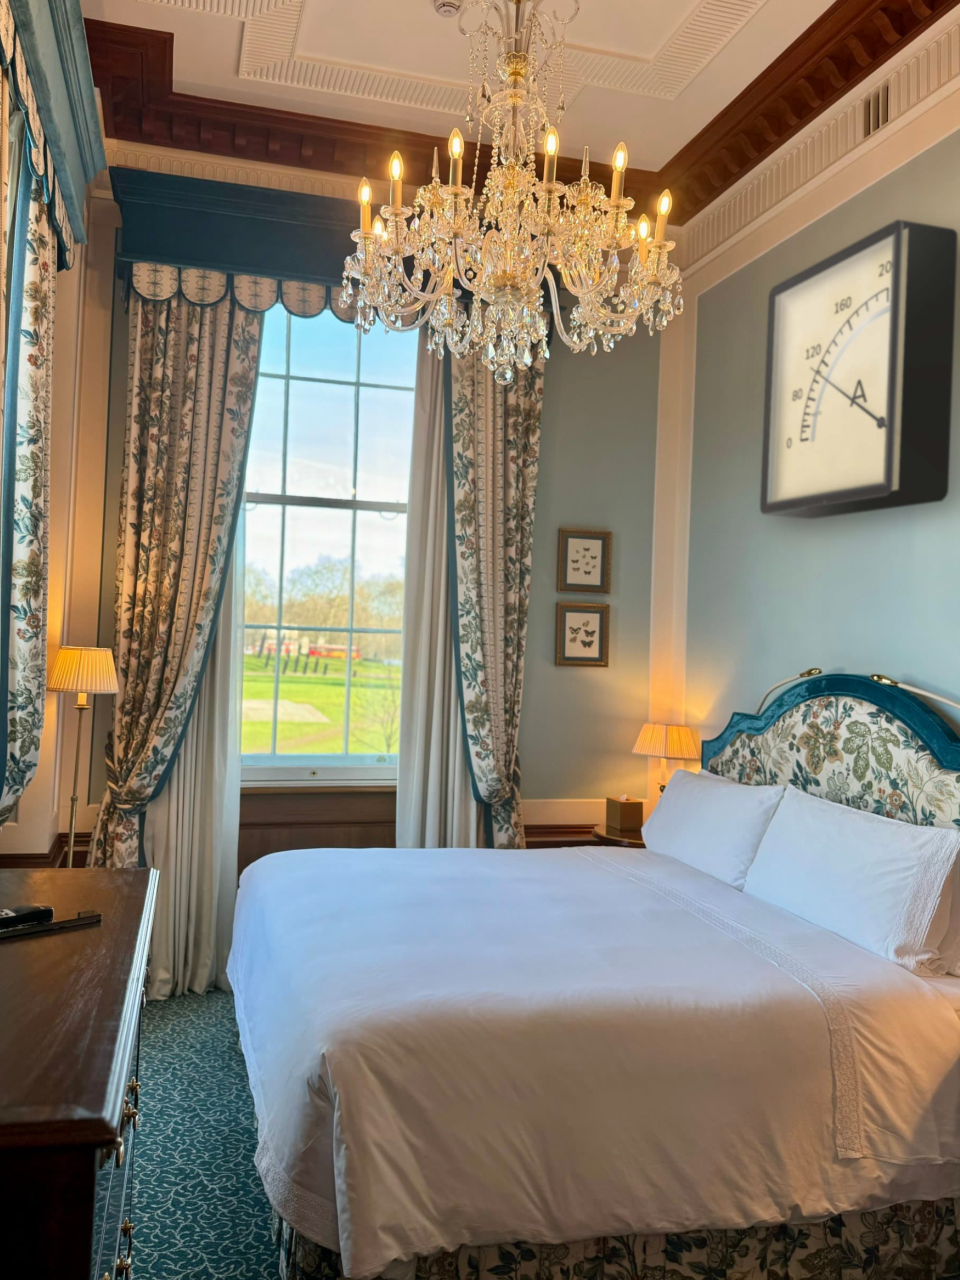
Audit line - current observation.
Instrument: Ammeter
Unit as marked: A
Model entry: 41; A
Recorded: 110; A
